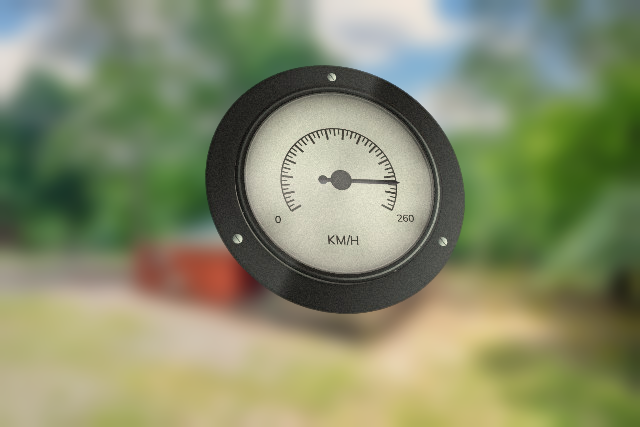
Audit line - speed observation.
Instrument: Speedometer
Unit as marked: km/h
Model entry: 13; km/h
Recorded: 230; km/h
